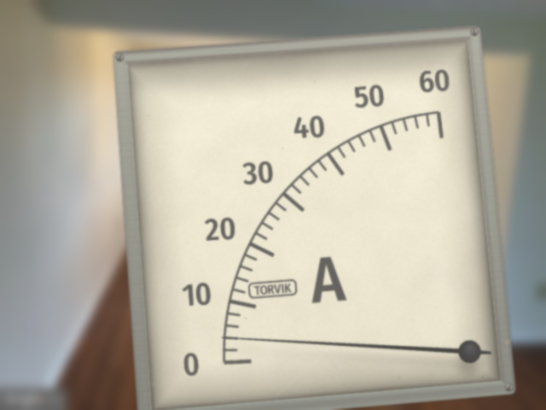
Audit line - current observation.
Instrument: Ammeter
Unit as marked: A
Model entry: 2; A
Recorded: 4; A
